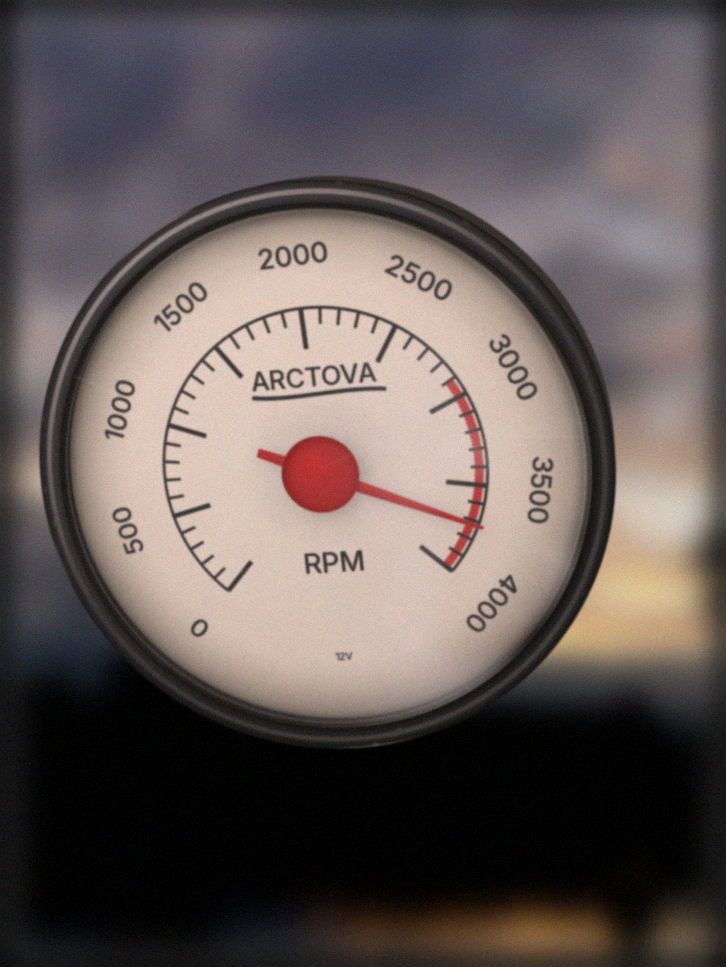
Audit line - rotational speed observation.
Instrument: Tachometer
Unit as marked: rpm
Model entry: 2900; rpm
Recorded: 3700; rpm
